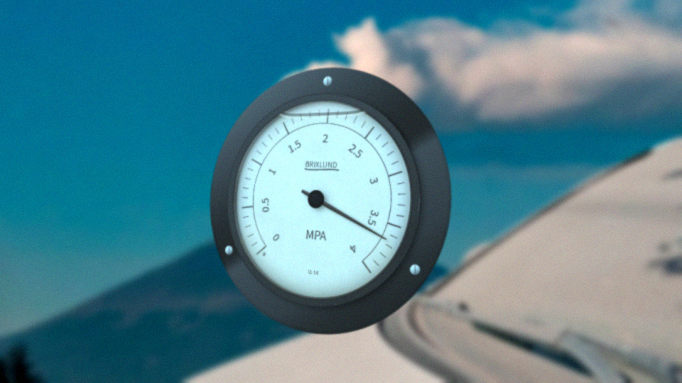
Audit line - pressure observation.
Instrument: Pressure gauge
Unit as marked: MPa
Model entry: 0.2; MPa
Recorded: 3.65; MPa
